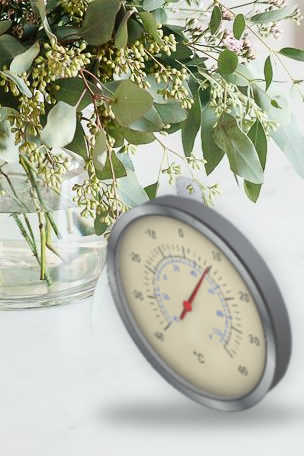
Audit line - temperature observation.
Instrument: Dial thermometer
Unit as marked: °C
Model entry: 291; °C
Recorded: 10; °C
